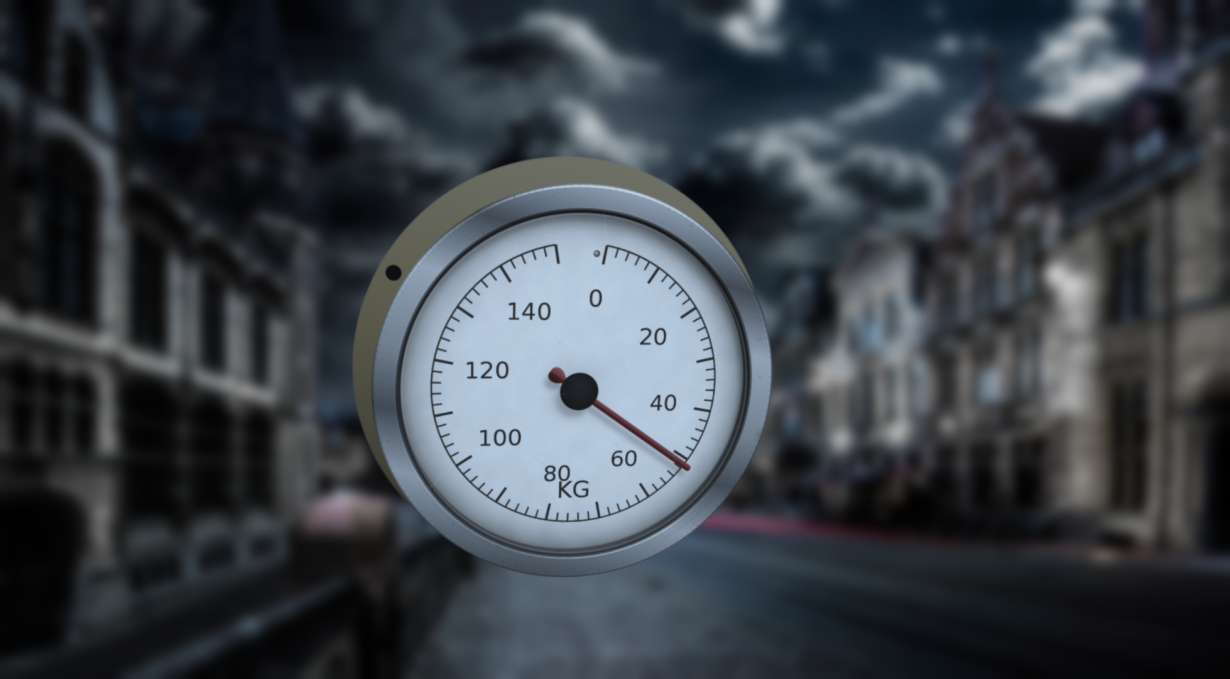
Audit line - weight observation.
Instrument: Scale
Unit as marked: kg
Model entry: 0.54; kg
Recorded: 51; kg
